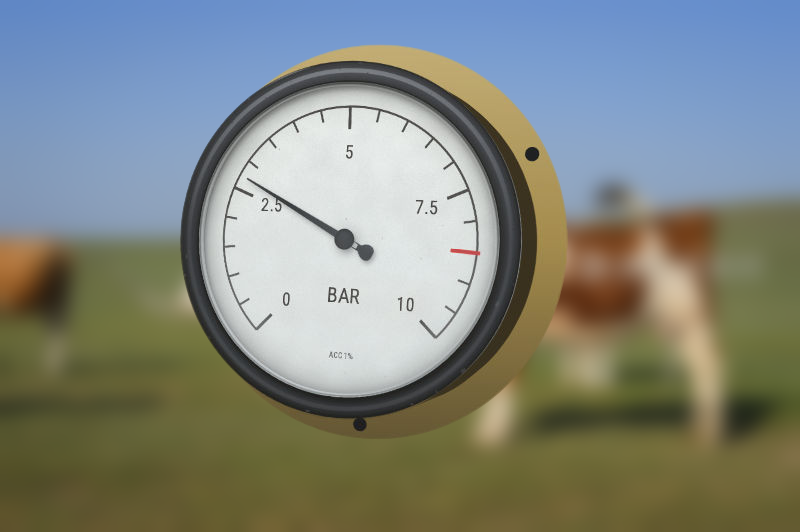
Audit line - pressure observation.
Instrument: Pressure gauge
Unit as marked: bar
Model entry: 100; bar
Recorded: 2.75; bar
